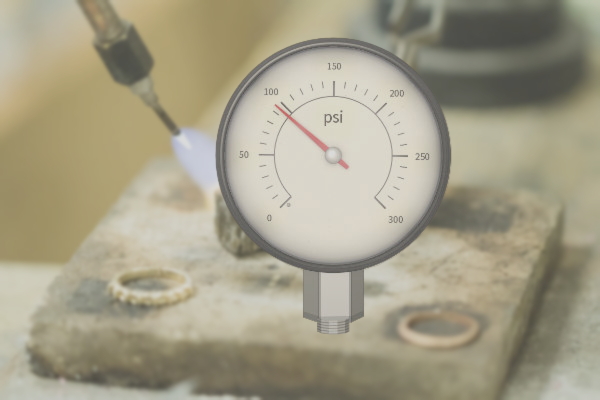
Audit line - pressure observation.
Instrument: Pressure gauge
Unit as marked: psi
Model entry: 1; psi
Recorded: 95; psi
